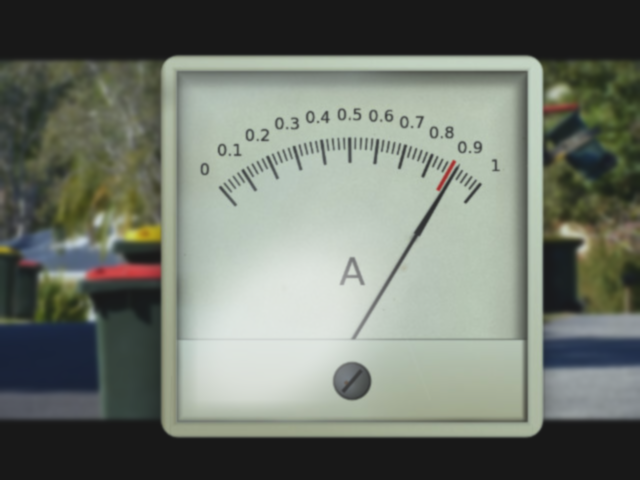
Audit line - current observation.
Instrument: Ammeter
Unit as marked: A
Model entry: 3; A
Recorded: 0.9; A
